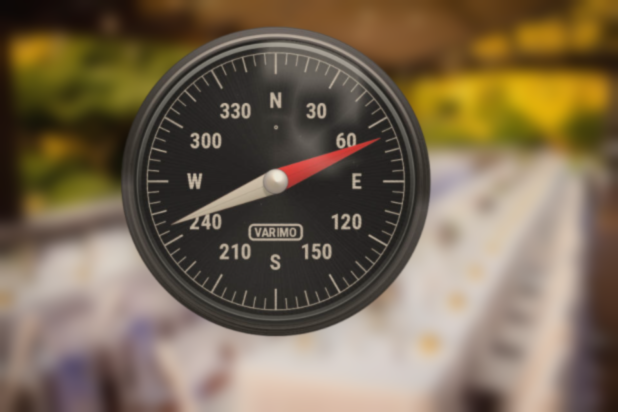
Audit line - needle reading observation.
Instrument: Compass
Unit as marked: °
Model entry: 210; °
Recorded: 67.5; °
